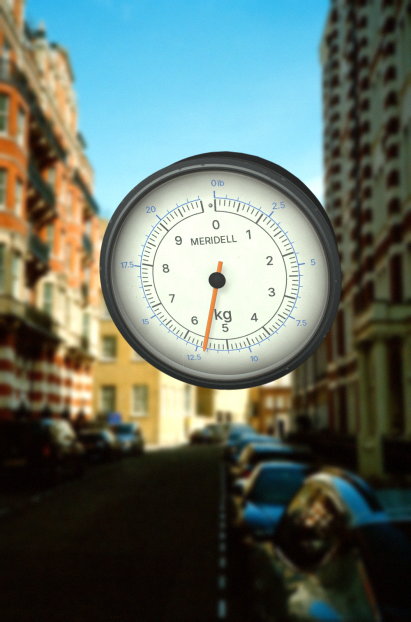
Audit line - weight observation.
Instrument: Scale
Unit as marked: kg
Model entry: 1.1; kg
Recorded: 5.5; kg
